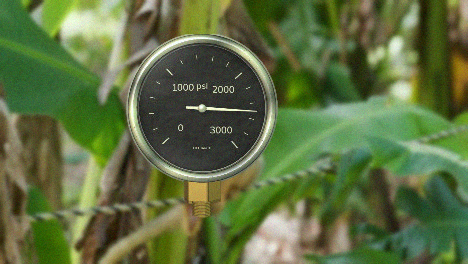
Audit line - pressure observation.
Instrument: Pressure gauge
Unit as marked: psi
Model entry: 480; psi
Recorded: 2500; psi
